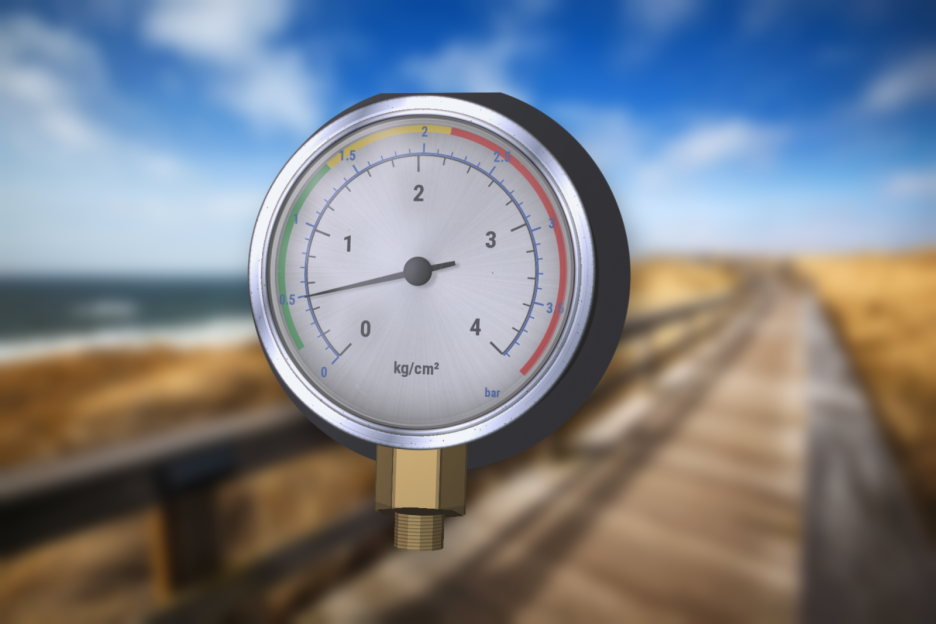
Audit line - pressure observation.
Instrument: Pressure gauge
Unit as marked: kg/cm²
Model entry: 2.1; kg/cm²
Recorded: 0.5; kg/cm²
